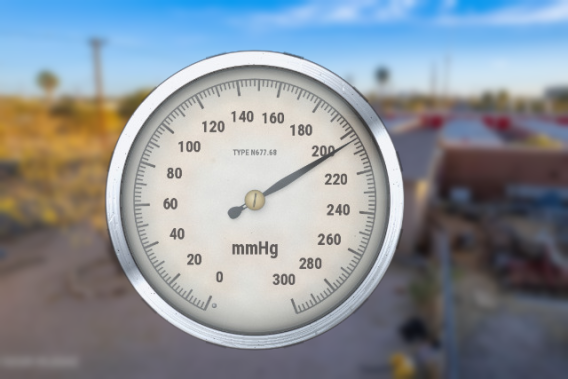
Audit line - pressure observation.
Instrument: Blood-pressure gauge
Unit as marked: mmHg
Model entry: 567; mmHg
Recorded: 204; mmHg
